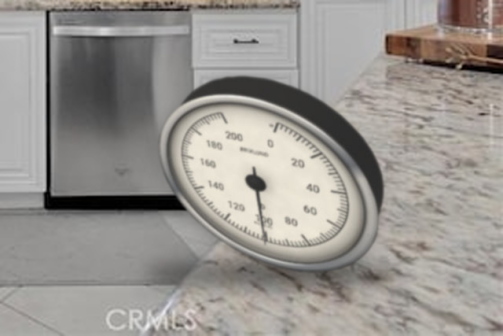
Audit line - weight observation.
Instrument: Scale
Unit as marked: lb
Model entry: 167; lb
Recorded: 100; lb
